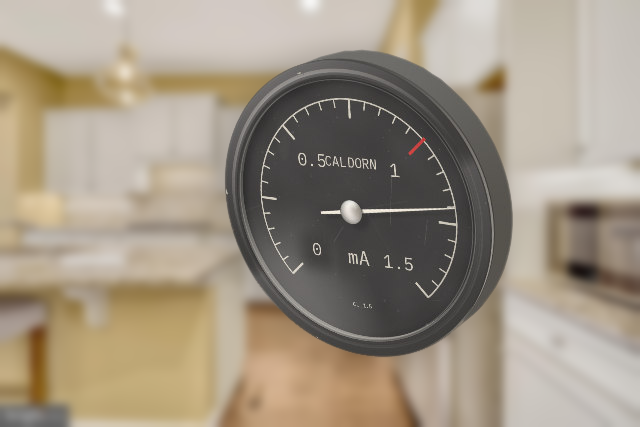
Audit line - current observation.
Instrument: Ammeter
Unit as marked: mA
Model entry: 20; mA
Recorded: 1.2; mA
